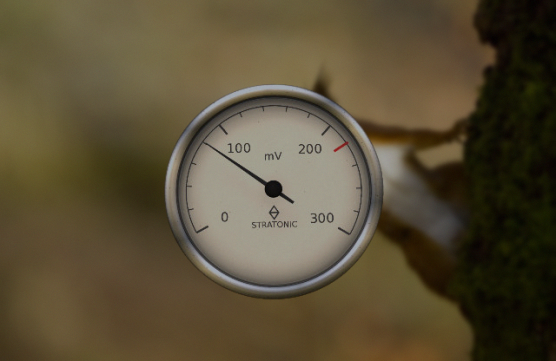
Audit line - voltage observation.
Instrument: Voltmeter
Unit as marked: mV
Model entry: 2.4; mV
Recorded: 80; mV
